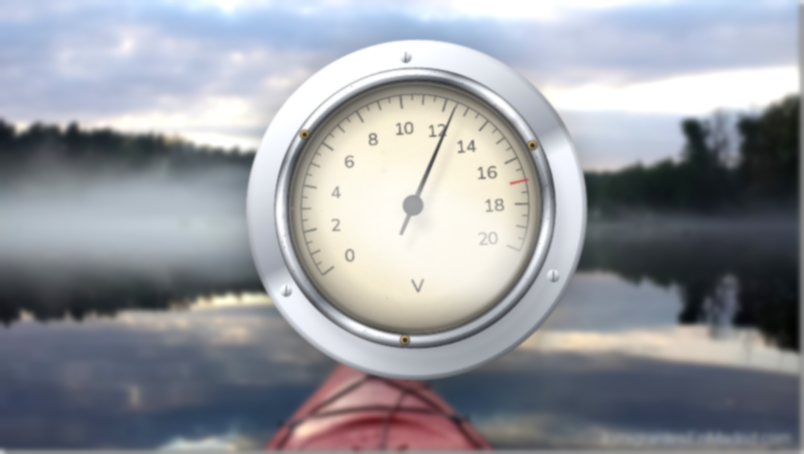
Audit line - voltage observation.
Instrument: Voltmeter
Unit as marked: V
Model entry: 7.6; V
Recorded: 12.5; V
